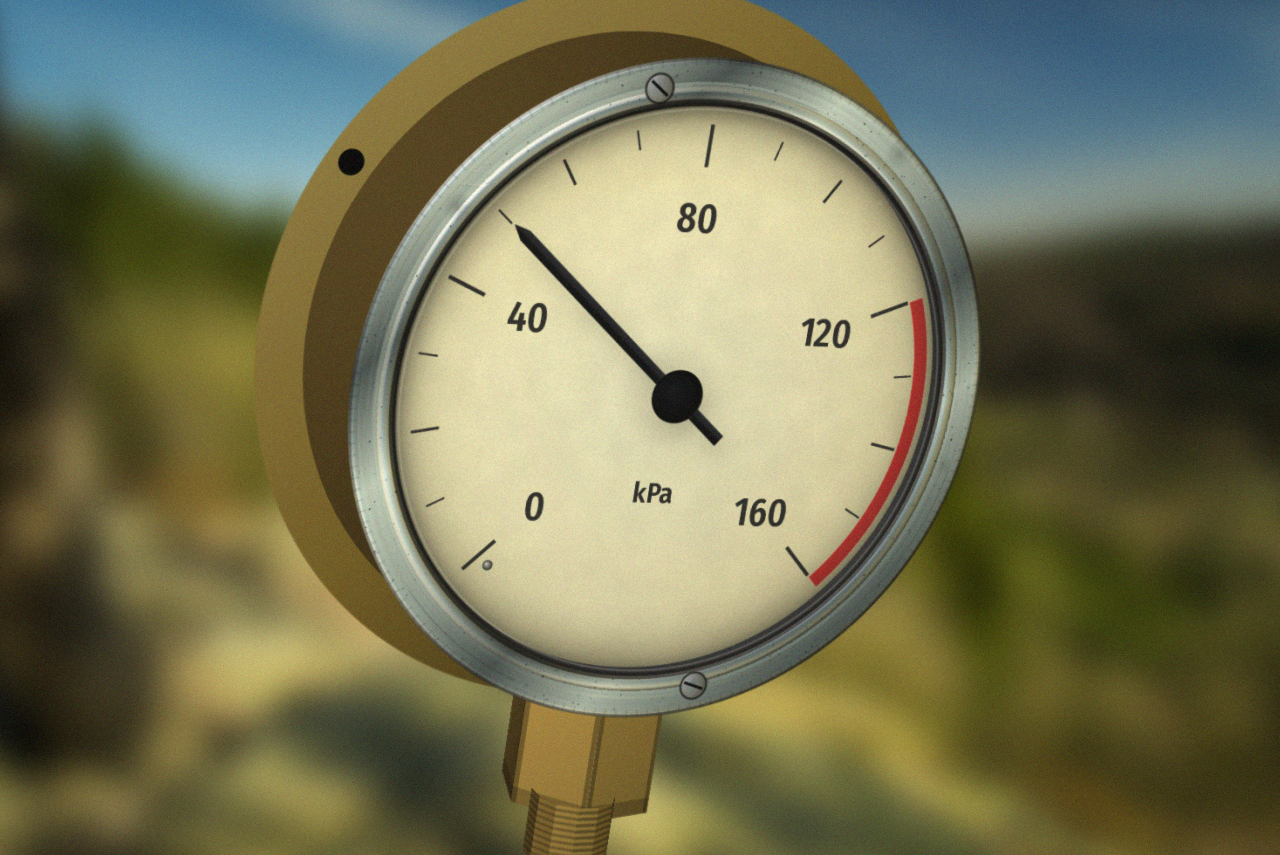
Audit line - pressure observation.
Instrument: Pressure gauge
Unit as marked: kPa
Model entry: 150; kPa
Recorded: 50; kPa
